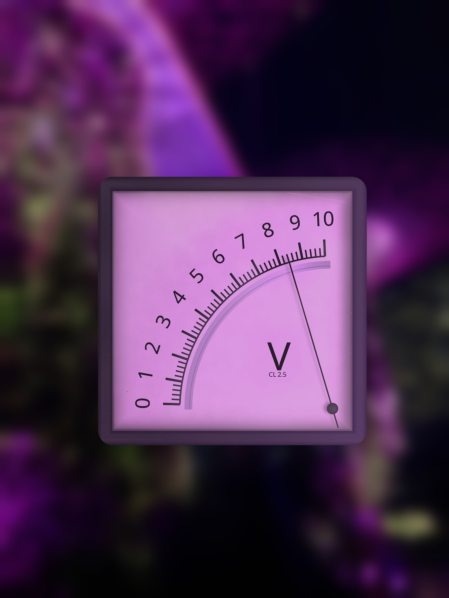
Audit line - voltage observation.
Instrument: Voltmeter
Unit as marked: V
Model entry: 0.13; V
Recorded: 8.4; V
